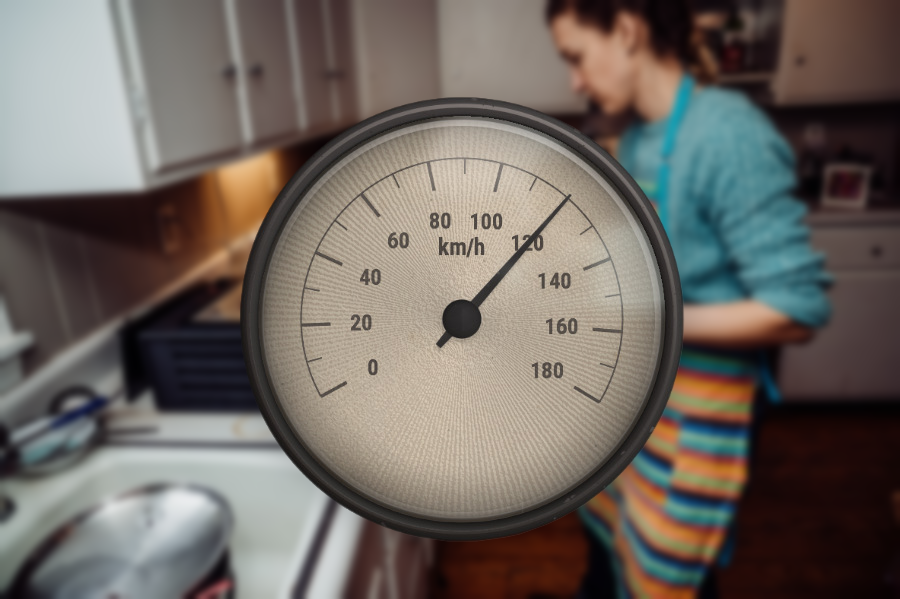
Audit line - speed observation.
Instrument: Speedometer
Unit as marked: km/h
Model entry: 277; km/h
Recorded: 120; km/h
